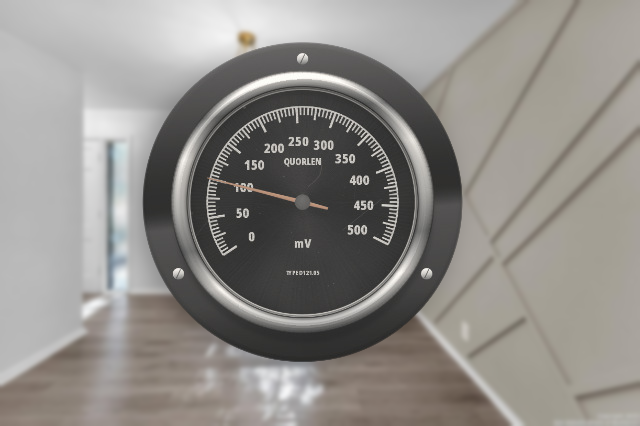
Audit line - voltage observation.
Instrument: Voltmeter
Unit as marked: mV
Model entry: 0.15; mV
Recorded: 100; mV
